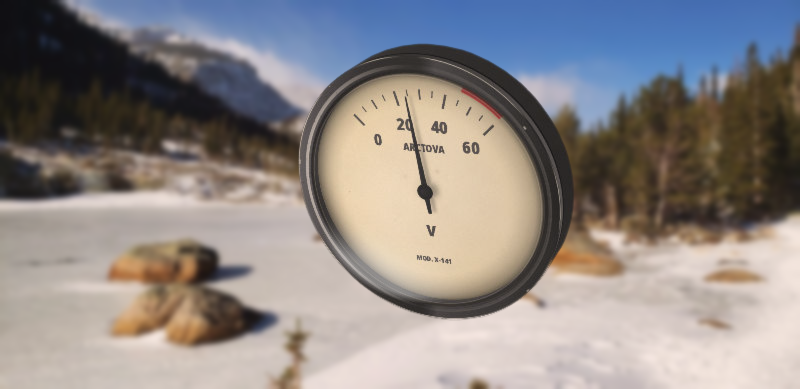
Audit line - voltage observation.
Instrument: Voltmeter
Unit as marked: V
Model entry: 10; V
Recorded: 25; V
